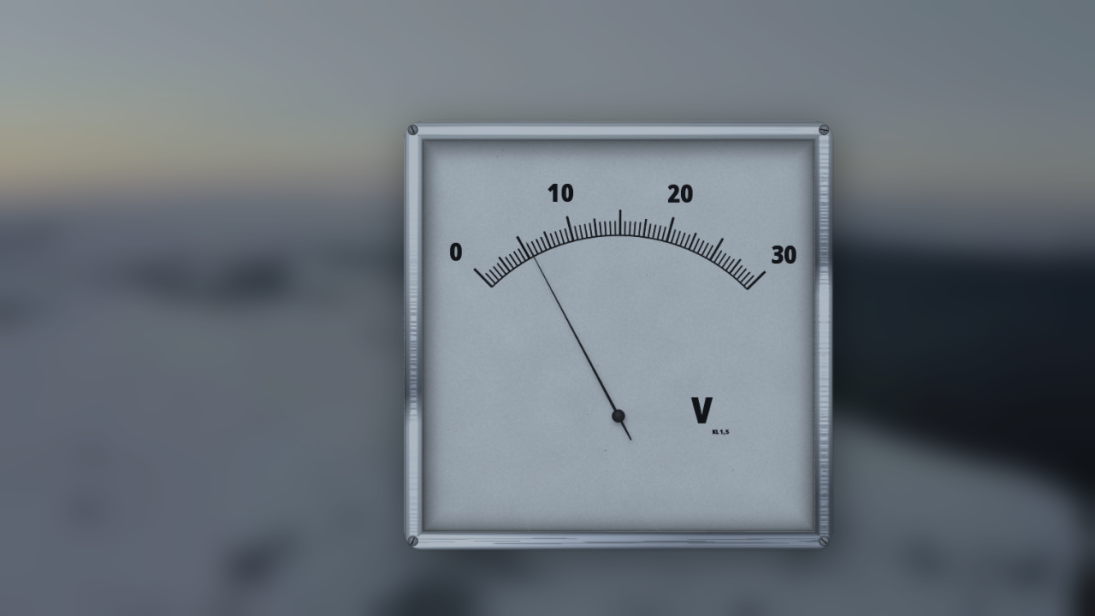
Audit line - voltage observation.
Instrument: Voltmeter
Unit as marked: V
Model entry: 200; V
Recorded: 5.5; V
